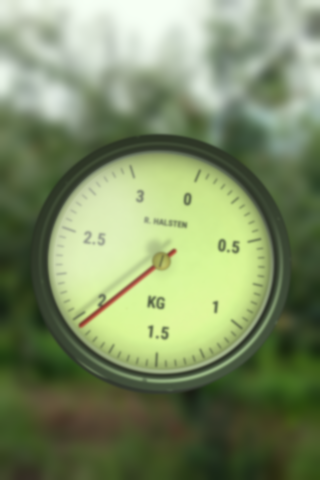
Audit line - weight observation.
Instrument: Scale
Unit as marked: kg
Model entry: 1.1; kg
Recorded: 1.95; kg
